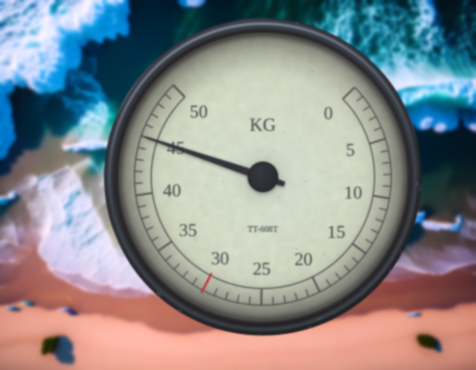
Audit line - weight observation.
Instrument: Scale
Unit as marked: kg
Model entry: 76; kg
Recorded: 45; kg
